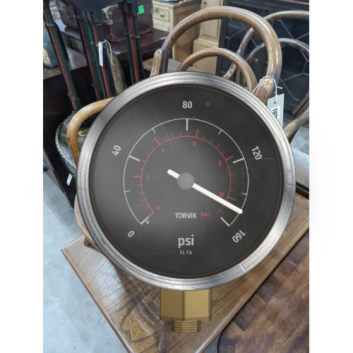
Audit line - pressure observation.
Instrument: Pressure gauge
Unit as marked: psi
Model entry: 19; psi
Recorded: 150; psi
